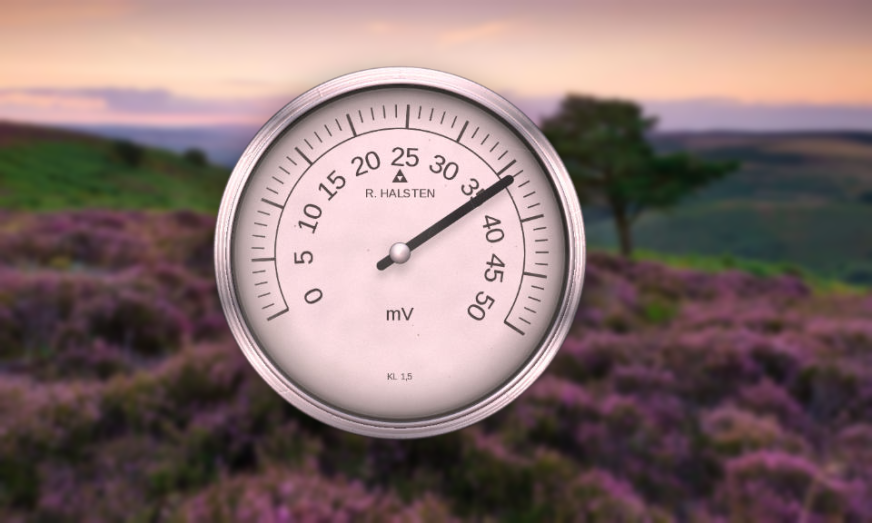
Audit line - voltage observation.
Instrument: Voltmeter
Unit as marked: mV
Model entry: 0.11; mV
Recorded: 36; mV
